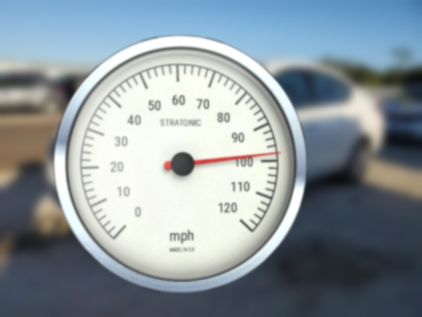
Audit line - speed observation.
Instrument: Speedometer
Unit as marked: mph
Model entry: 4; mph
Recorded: 98; mph
